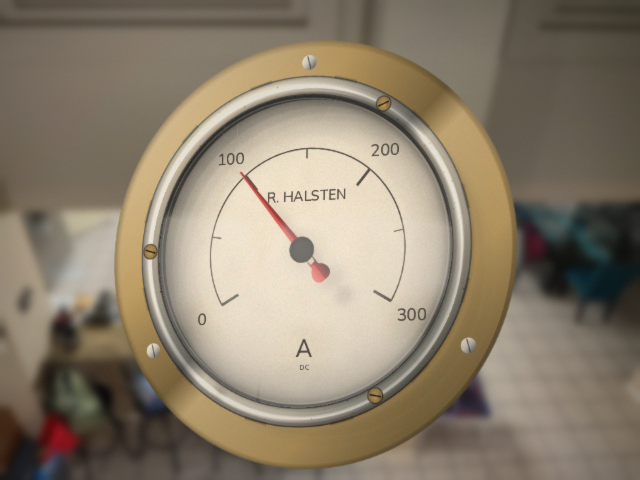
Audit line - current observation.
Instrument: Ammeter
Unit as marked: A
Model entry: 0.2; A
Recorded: 100; A
